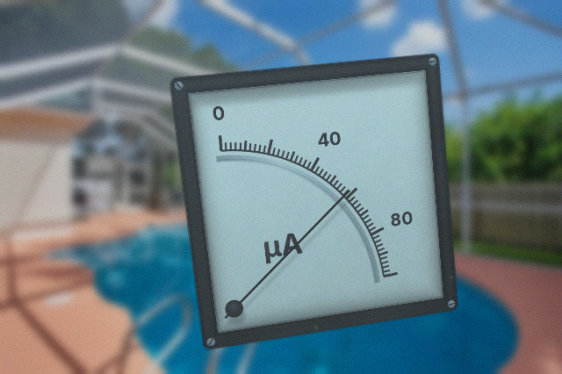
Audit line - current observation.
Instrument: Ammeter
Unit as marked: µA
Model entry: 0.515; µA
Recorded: 58; µA
